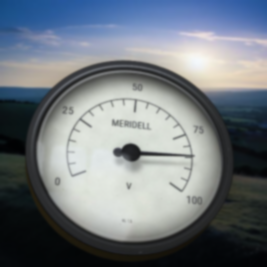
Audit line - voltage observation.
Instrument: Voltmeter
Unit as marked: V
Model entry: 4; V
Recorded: 85; V
